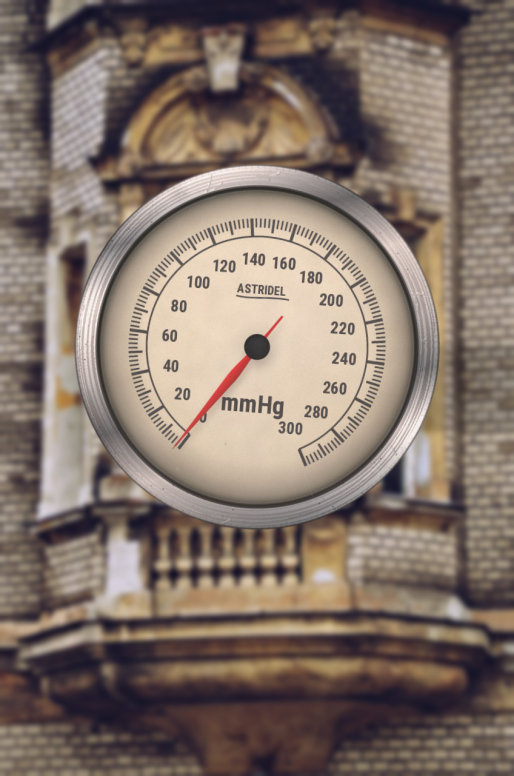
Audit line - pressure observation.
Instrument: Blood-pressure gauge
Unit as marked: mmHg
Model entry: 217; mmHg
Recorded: 2; mmHg
